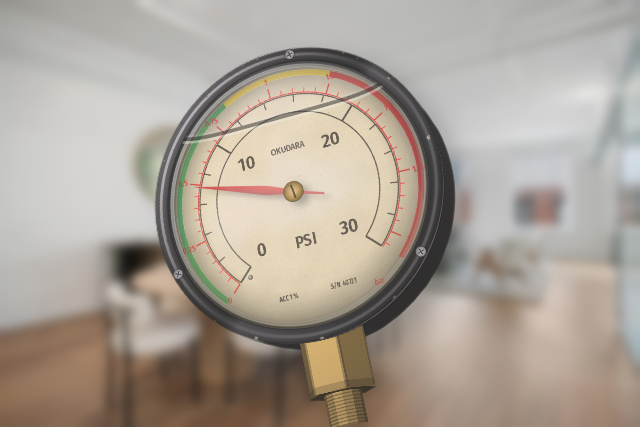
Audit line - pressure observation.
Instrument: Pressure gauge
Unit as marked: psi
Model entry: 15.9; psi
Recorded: 7; psi
